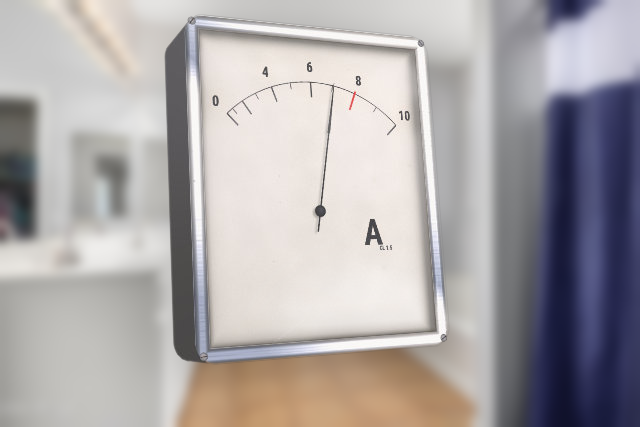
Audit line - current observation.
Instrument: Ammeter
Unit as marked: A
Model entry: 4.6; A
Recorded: 7; A
